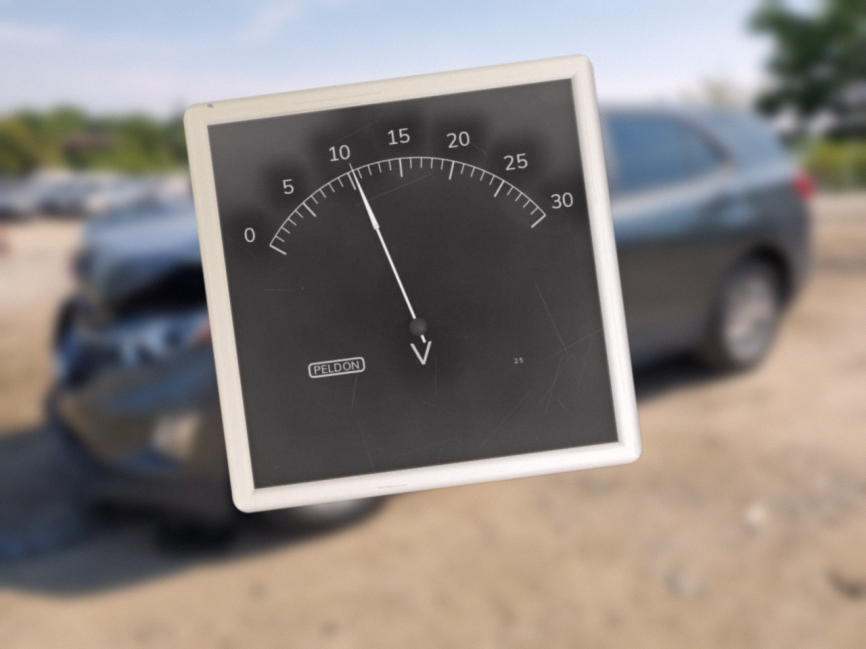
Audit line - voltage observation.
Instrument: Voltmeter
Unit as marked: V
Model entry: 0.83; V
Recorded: 10.5; V
